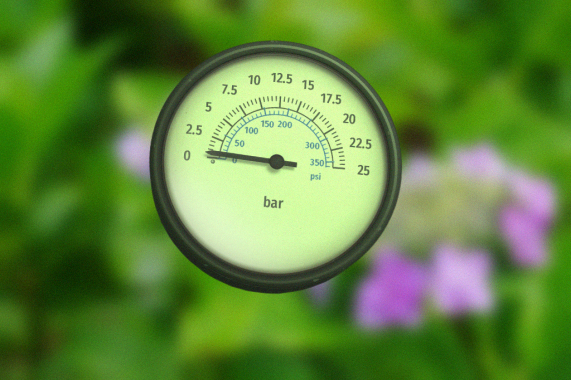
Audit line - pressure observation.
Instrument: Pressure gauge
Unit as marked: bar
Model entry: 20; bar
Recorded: 0.5; bar
